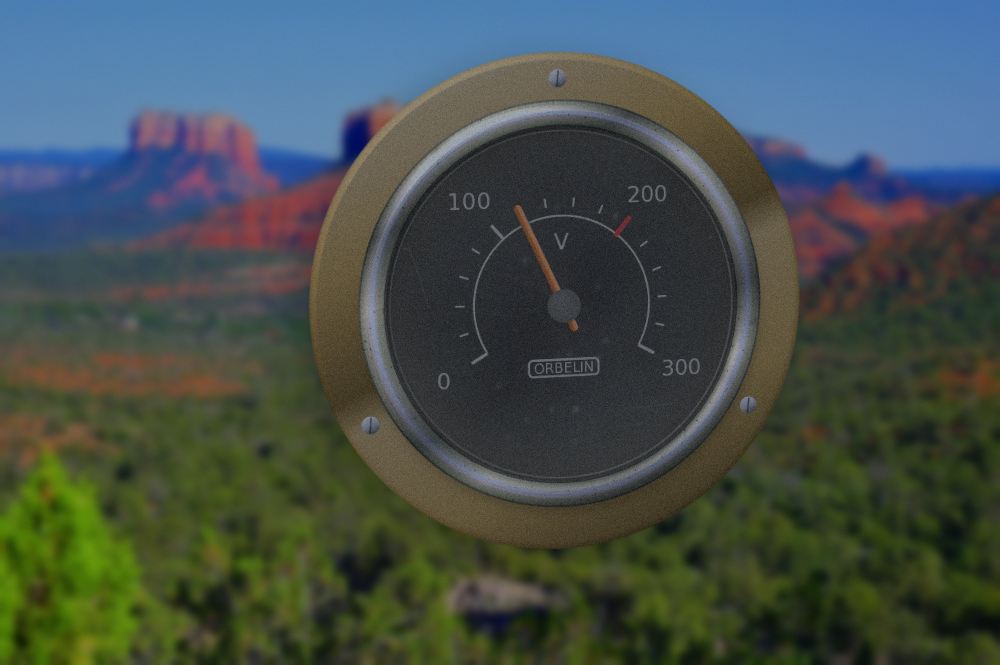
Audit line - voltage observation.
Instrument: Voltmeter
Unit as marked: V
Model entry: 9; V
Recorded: 120; V
